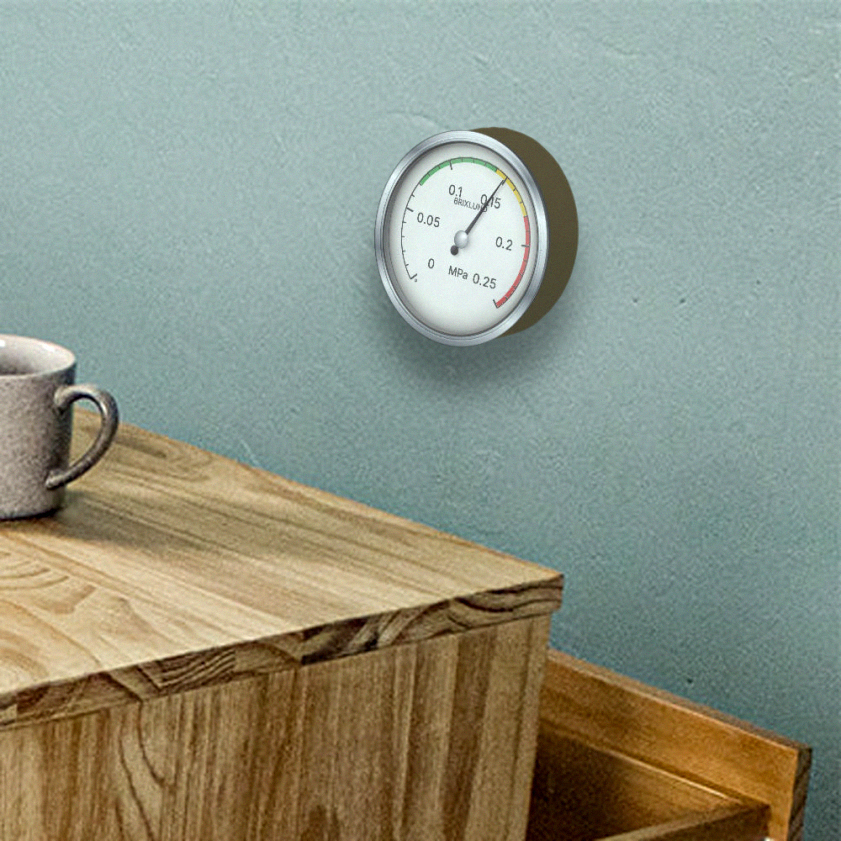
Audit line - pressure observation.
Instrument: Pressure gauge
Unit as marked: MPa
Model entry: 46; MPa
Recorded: 0.15; MPa
